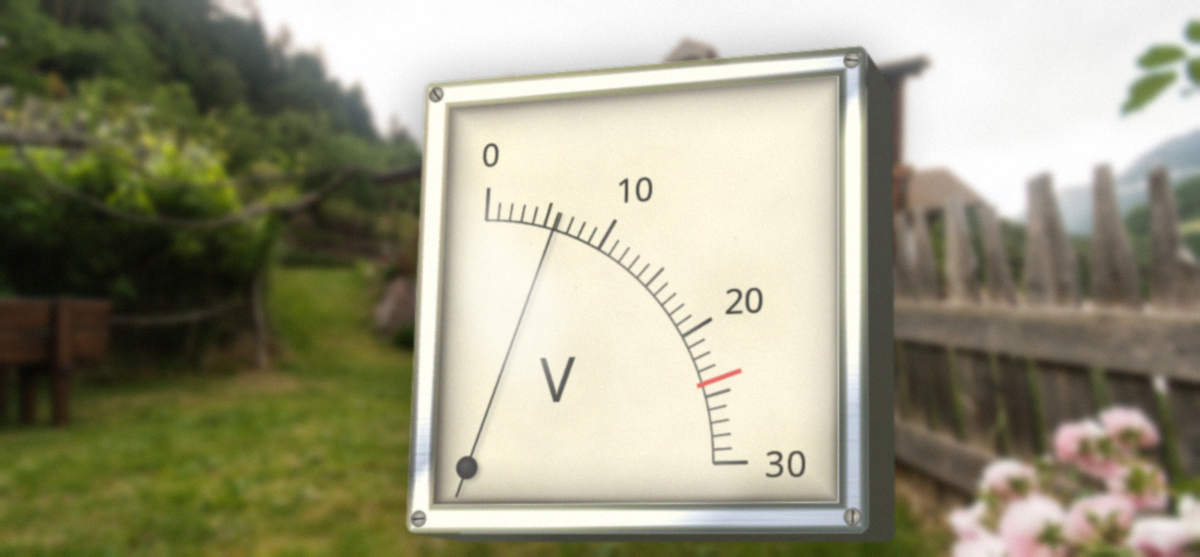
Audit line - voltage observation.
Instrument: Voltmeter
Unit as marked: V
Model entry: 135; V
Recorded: 6; V
